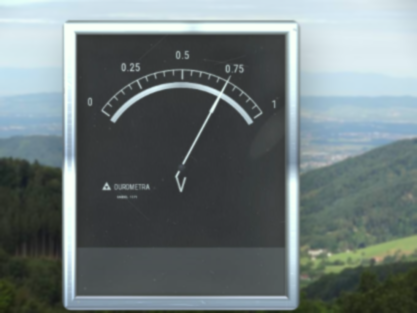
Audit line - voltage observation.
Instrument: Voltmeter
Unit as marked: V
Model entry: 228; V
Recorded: 0.75; V
